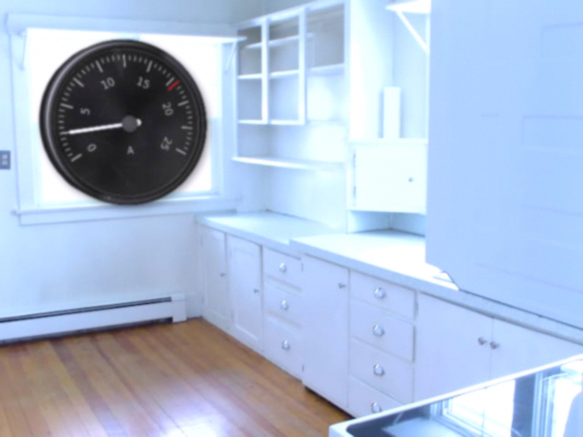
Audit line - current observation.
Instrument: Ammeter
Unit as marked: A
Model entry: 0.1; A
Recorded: 2.5; A
